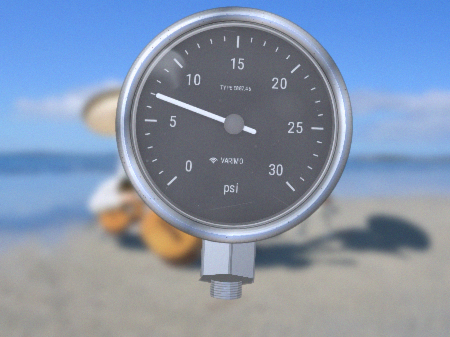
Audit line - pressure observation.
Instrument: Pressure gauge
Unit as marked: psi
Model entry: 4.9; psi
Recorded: 7; psi
